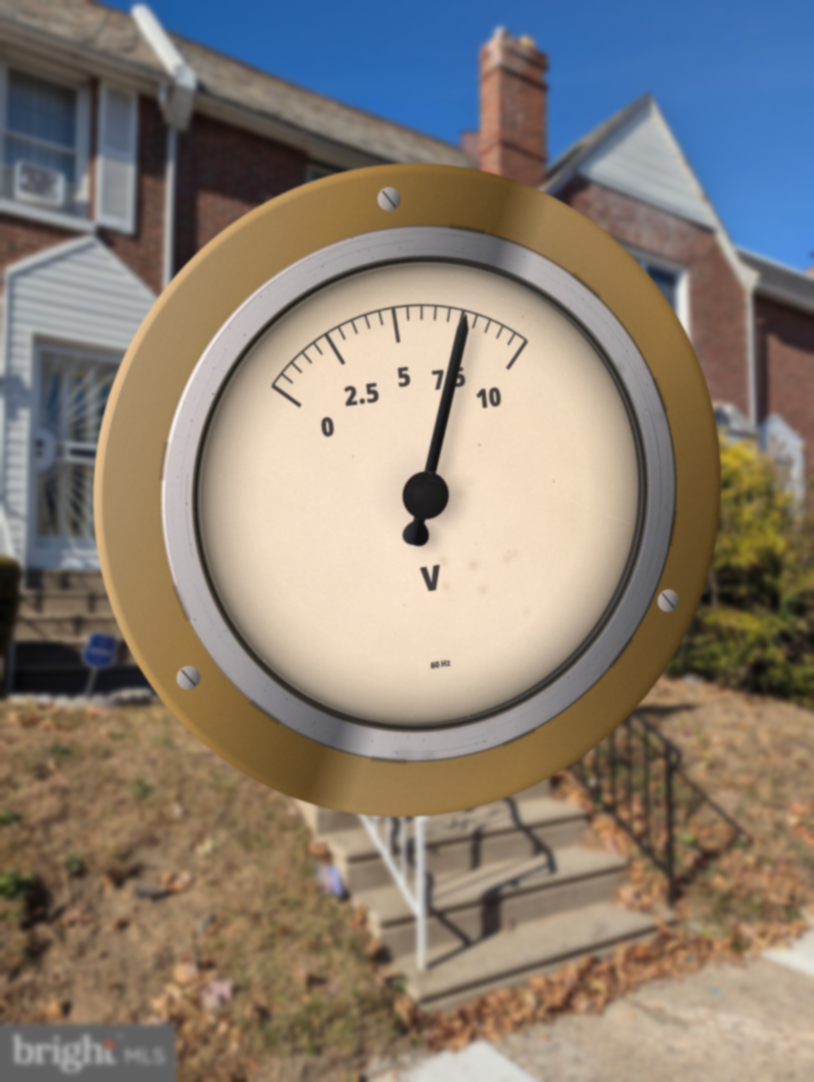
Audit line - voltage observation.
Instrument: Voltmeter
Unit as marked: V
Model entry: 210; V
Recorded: 7.5; V
